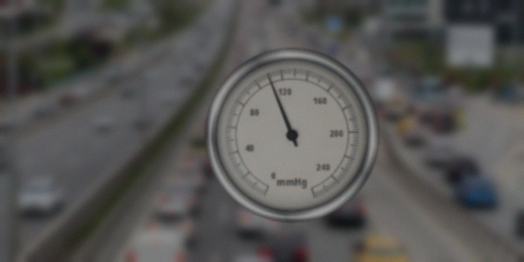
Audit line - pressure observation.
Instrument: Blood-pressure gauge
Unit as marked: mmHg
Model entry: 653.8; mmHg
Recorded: 110; mmHg
